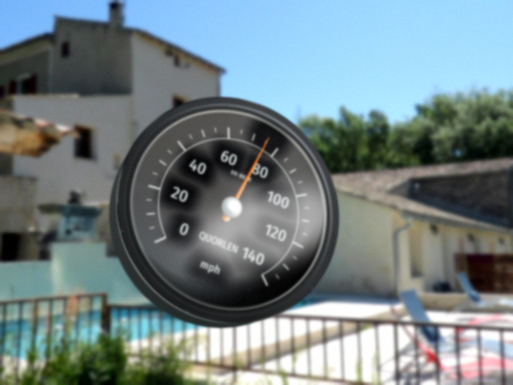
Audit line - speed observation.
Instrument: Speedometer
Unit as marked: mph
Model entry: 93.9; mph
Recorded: 75; mph
